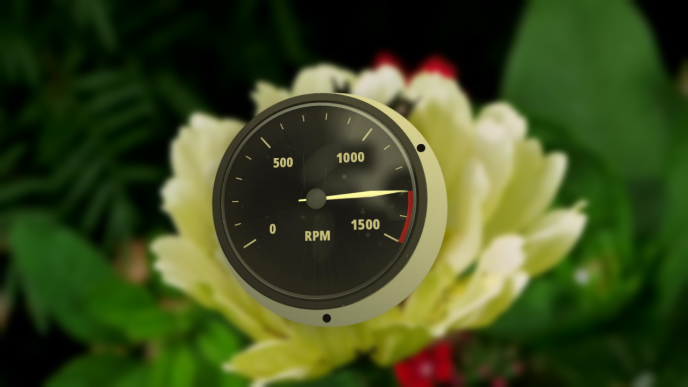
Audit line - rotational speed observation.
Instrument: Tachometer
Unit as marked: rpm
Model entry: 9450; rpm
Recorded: 1300; rpm
